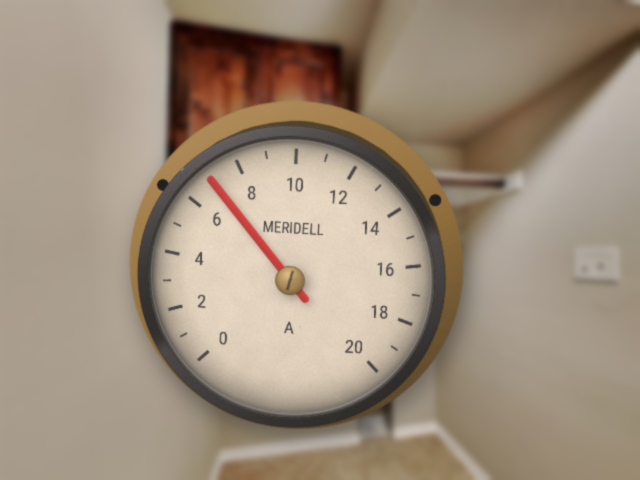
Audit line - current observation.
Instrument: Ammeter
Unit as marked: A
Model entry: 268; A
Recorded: 7; A
